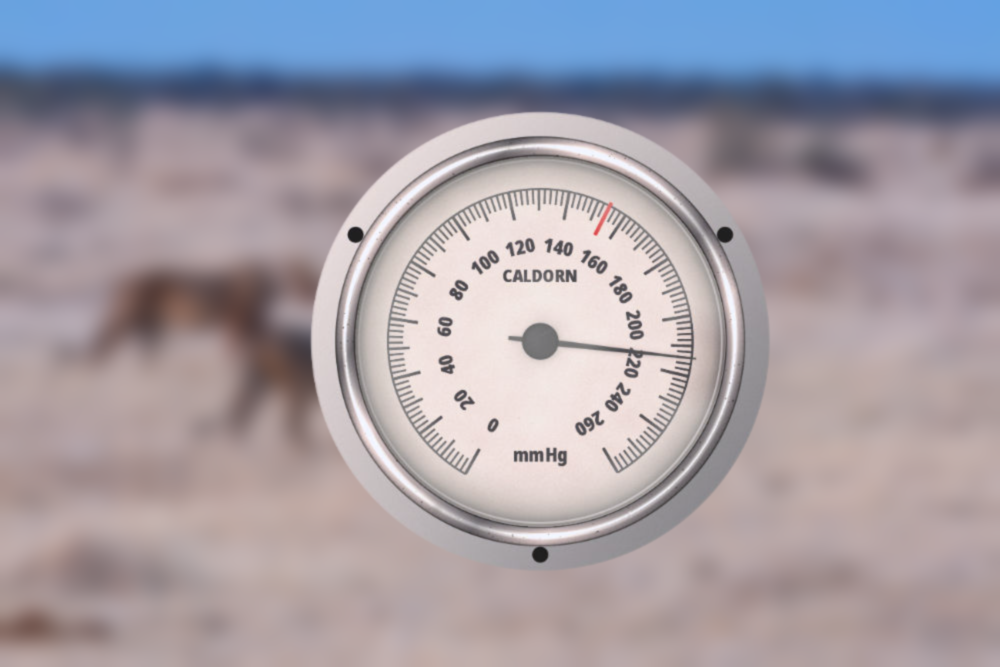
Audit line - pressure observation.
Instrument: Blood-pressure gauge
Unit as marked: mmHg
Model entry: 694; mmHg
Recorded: 214; mmHg
